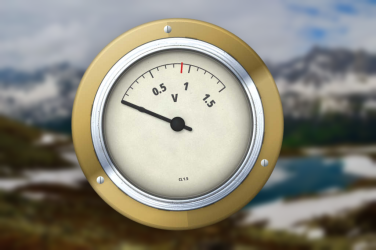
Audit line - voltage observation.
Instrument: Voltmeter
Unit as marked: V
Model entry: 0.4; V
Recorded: 0; V
